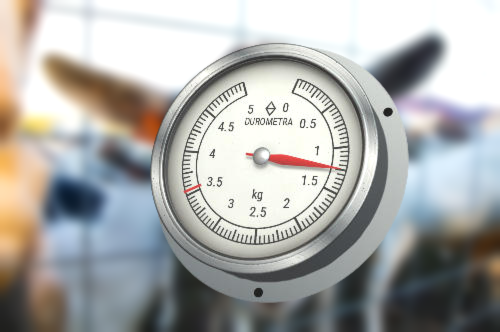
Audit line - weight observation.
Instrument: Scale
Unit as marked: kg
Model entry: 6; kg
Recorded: 1.25; kg
